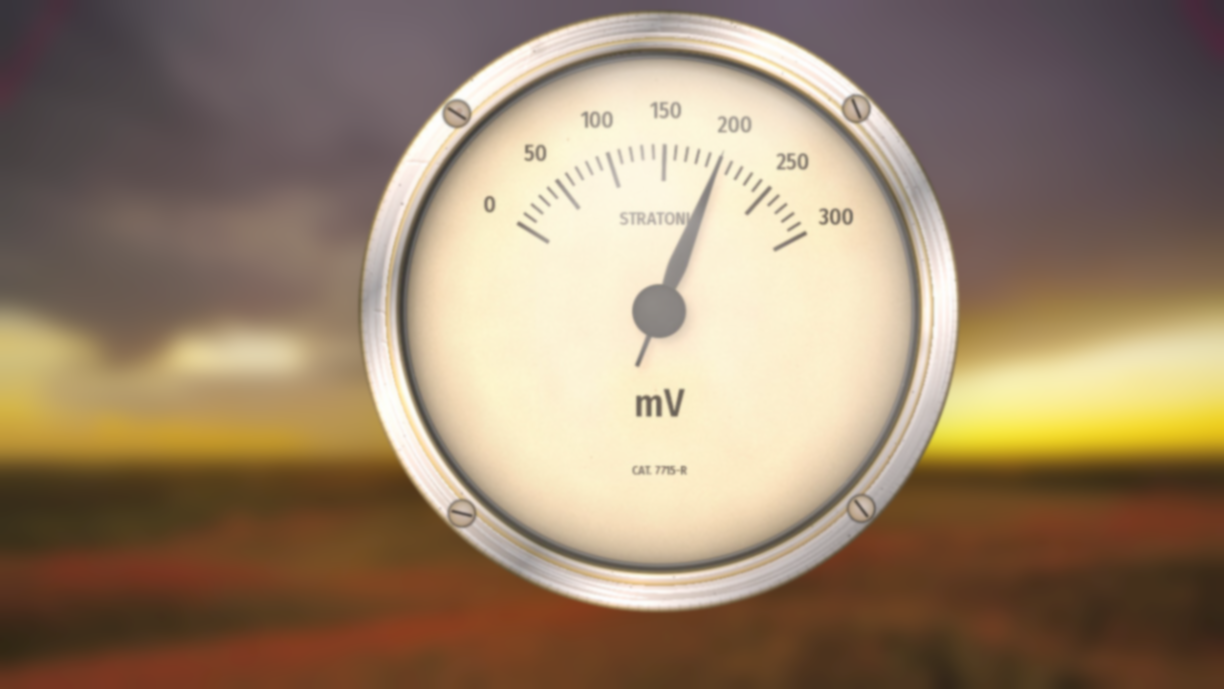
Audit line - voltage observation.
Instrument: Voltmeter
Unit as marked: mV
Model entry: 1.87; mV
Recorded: 200; mV
